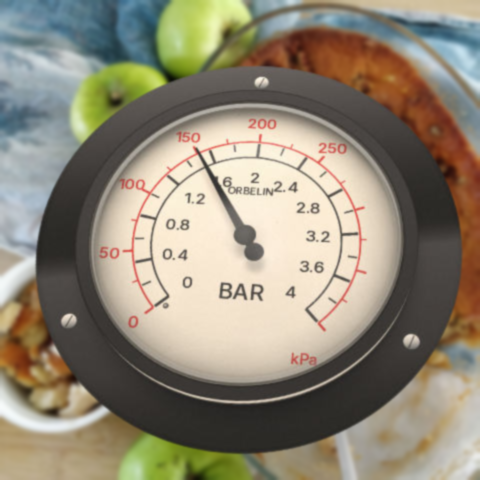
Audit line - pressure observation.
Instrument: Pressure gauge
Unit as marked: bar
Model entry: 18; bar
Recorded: 1.5; bar
